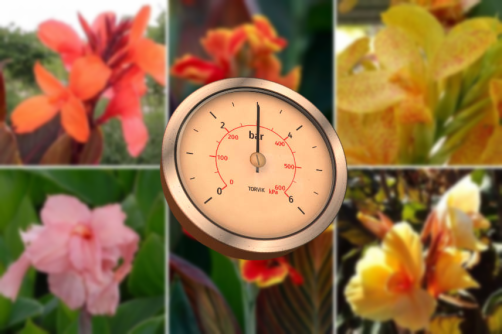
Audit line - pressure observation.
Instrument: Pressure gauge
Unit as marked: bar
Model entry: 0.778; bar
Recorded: 3; bar
